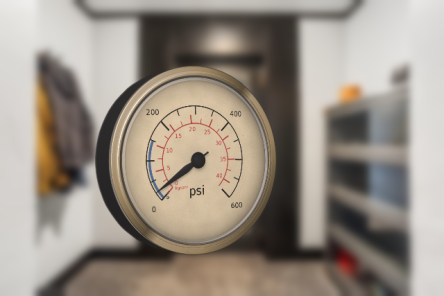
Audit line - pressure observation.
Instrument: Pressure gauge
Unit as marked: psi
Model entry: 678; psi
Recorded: 25; psi
